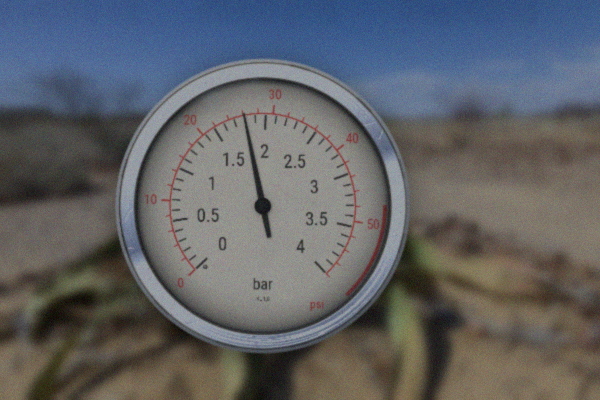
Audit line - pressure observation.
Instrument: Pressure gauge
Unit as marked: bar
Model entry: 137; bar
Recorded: 1.8; bar
